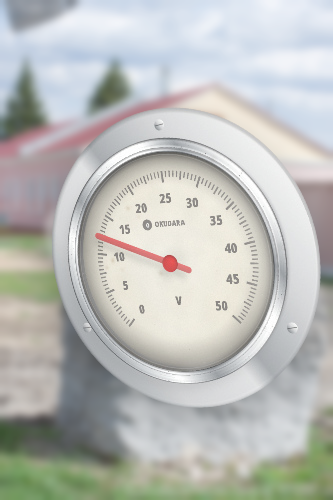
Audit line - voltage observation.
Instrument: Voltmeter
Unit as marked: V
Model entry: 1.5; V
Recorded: 12.5; V
